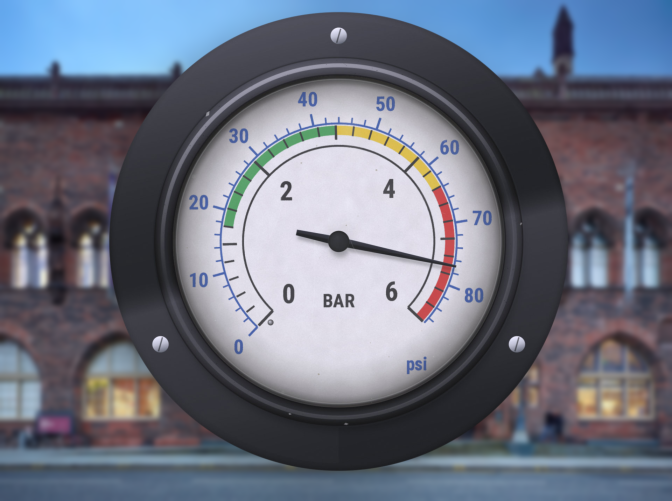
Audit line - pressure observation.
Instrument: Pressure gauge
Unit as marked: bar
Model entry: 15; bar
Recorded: 5.3; bar
